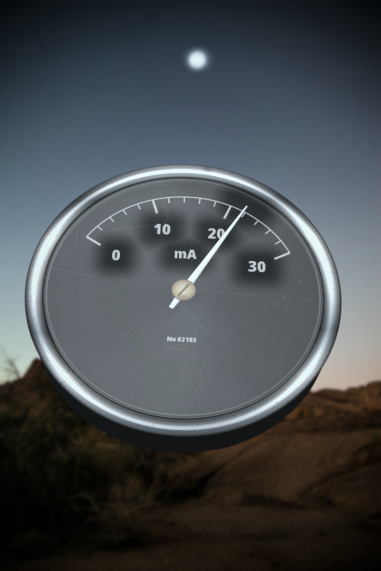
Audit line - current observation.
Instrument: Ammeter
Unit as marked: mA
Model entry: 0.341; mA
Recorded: 22; mA
